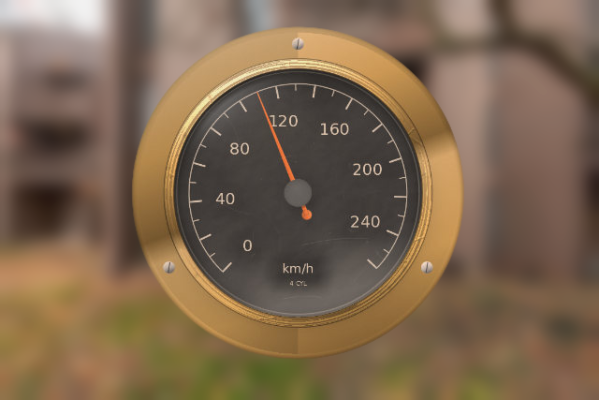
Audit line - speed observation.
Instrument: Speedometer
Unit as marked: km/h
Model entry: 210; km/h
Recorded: 110; km/h
